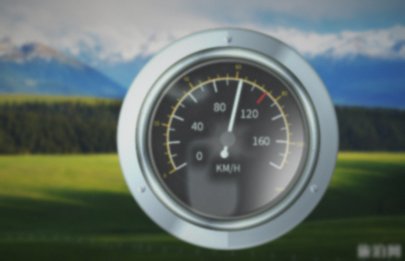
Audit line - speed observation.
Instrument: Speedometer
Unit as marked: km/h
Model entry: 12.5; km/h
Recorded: 100; km/h
